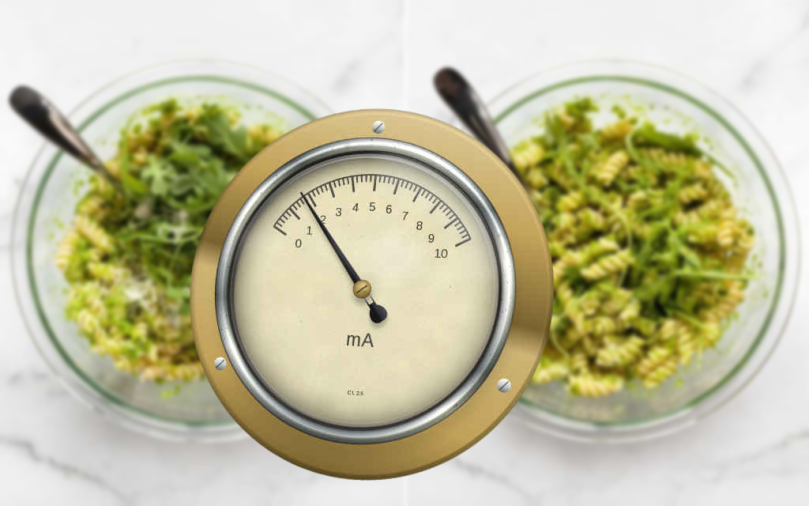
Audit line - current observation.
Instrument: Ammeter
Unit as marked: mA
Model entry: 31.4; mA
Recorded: 1.8; mA
